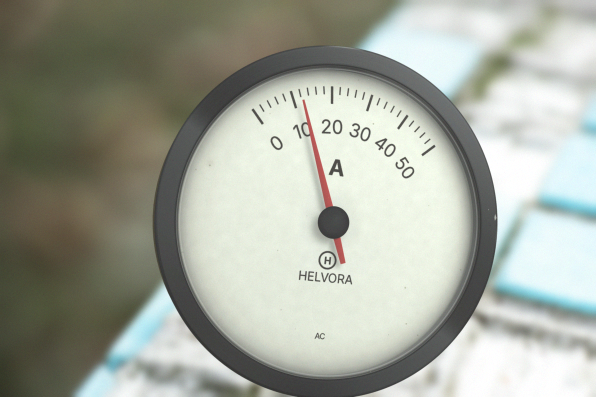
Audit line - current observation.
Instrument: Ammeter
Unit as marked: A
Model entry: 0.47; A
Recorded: 12; A
